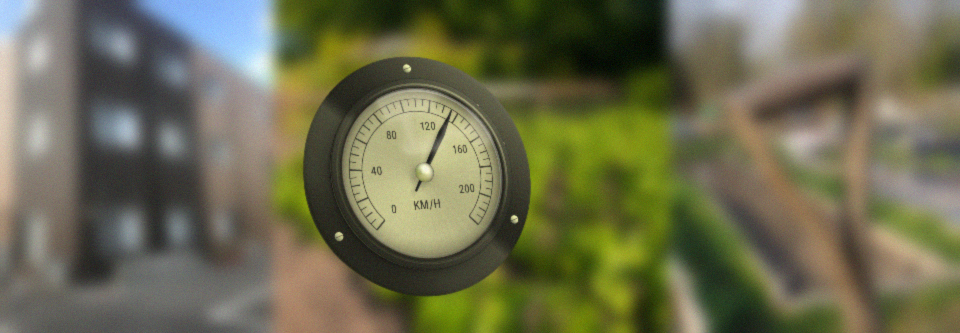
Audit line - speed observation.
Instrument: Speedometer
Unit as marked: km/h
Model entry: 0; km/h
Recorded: 135; km/h
